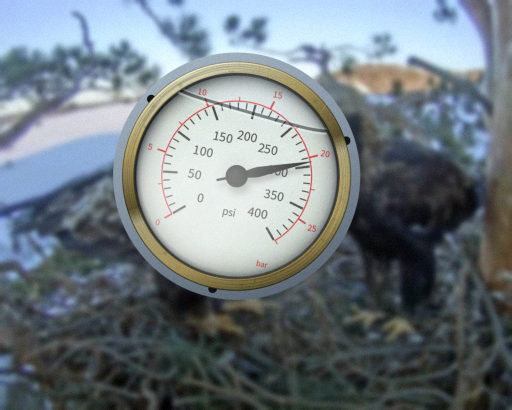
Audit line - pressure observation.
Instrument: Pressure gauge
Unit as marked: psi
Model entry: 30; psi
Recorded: 295; psi
